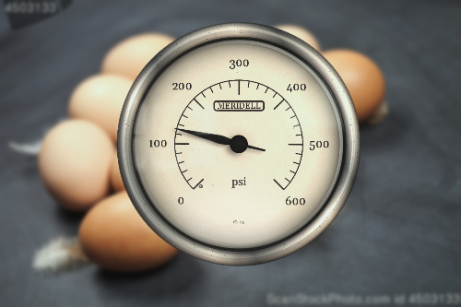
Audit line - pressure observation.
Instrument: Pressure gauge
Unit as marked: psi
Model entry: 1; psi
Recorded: 130; psi
